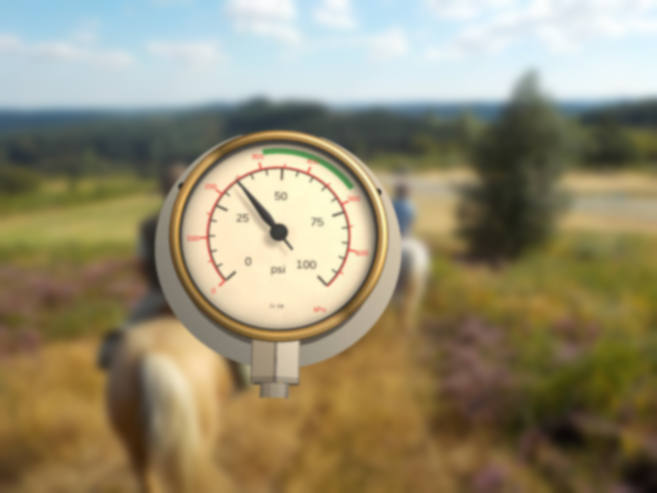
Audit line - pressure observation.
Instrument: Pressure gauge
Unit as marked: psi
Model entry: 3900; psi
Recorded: 35; psi
